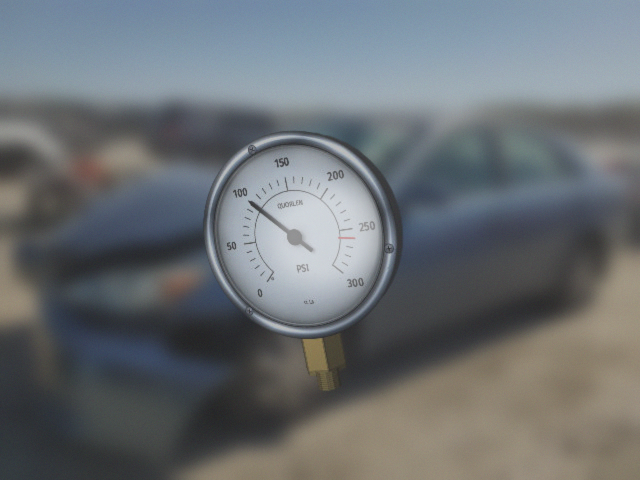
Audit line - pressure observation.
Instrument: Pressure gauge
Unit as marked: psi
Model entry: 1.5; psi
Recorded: 100; psi
